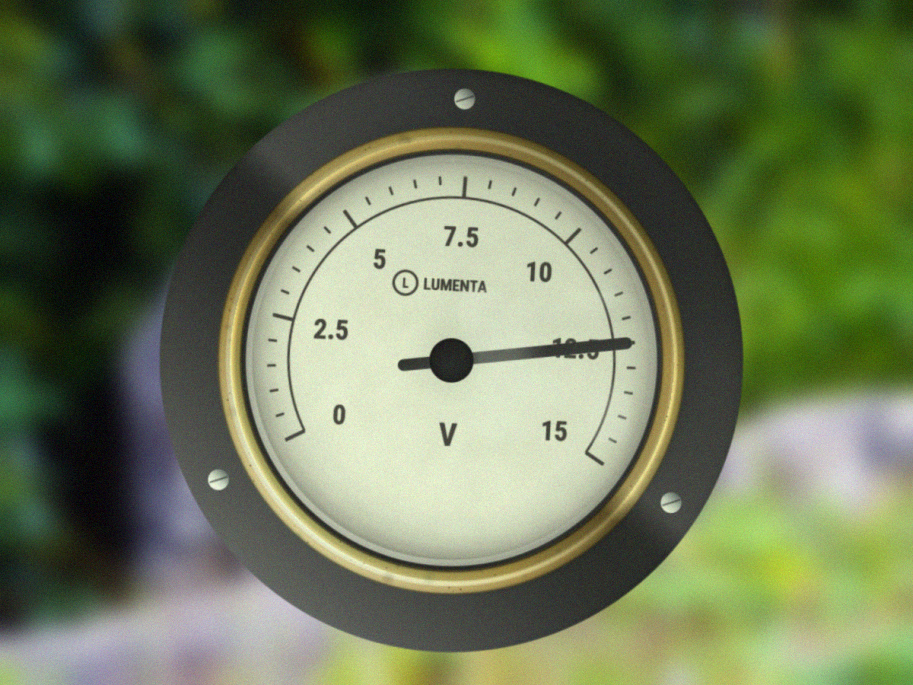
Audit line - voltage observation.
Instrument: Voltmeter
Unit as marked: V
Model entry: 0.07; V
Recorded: 12.5; V
